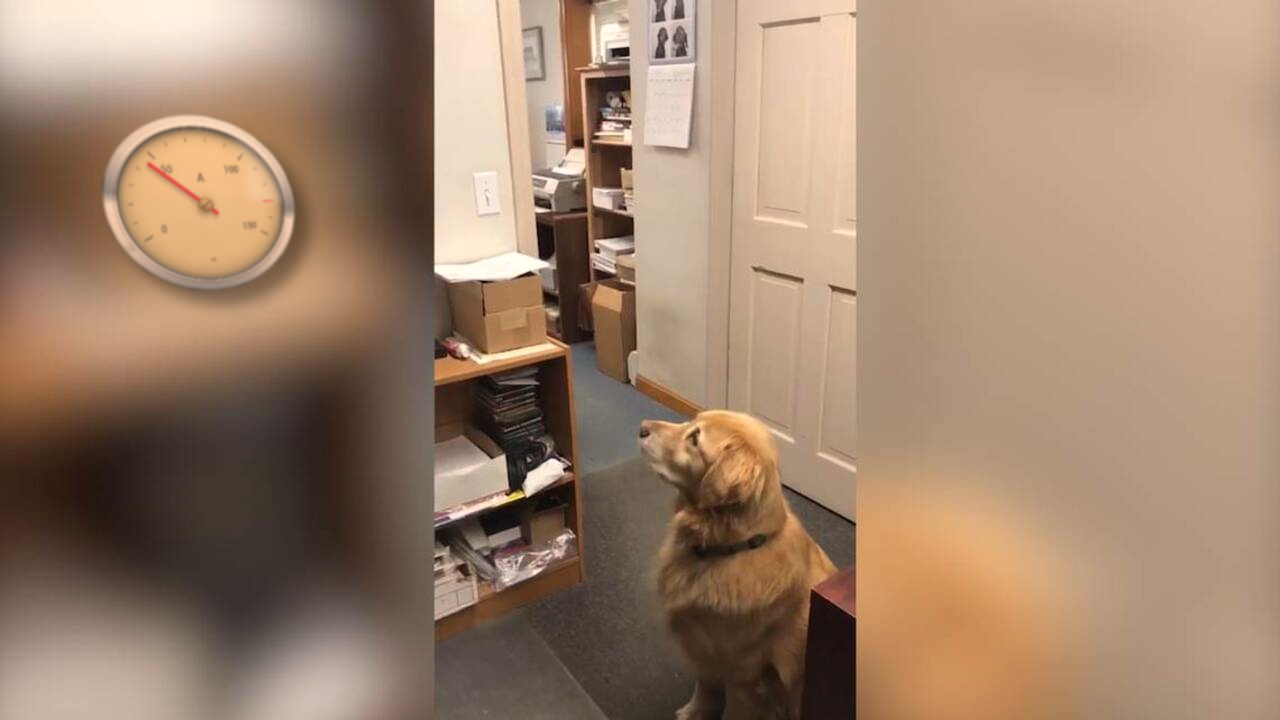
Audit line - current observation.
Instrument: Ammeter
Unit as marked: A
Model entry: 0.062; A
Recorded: 45; A
